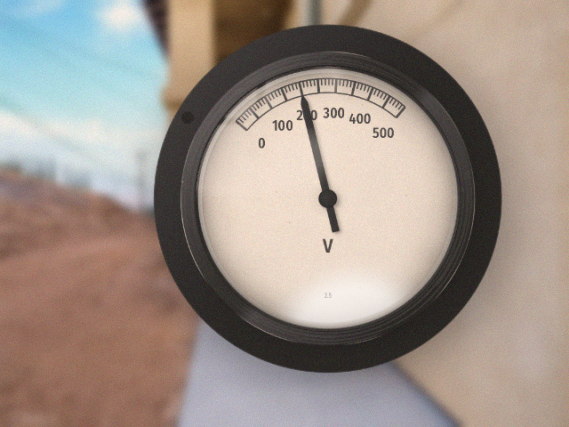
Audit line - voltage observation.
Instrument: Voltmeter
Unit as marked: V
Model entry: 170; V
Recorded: 200; V
